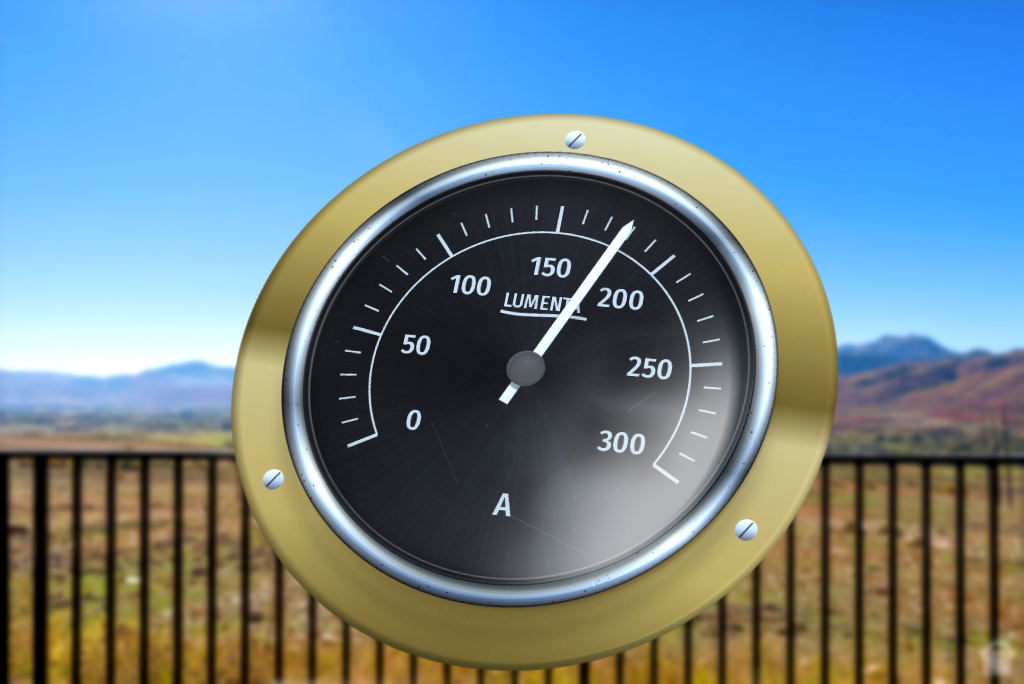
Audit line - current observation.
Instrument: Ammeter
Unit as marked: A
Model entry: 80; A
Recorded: 180; A
